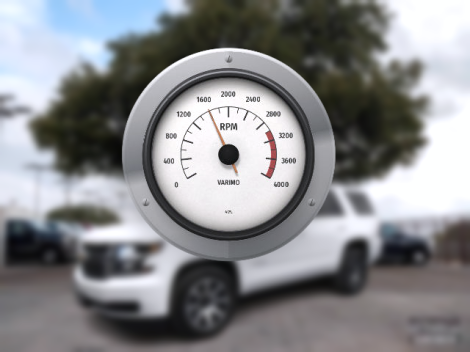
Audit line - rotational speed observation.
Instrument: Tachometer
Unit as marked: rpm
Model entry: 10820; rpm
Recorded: 1600; rpm
